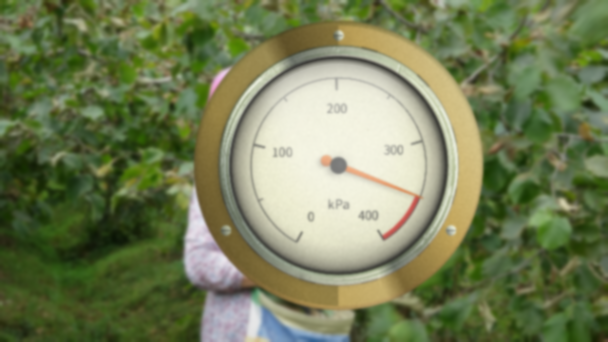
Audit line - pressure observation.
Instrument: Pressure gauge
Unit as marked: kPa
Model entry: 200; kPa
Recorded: 350; kPa
